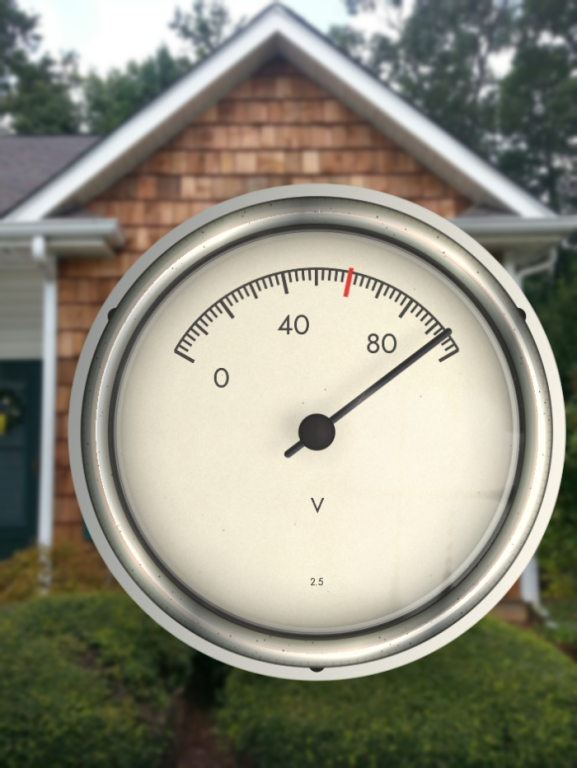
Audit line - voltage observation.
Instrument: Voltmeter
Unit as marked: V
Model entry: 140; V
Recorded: 94; V
